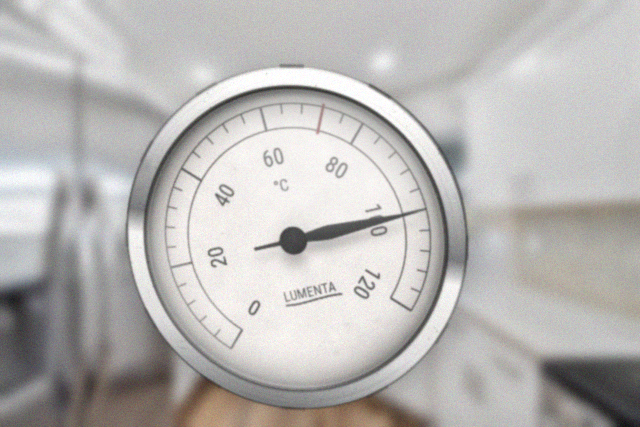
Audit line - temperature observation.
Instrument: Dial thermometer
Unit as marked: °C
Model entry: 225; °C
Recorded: 100; °C
